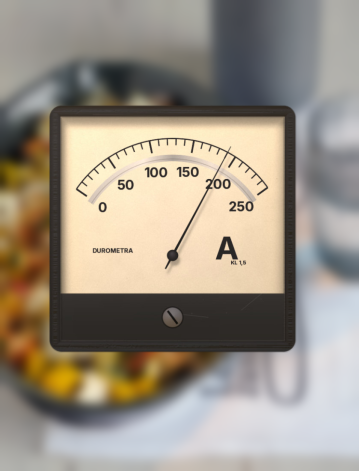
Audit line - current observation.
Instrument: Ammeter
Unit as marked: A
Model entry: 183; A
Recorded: 190; A
